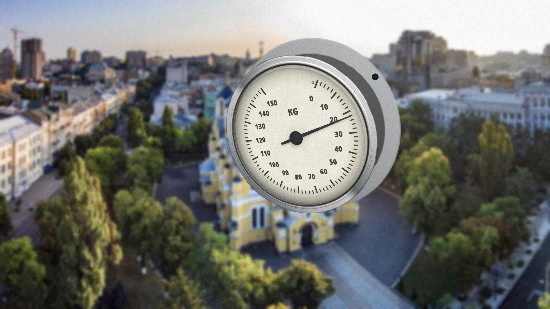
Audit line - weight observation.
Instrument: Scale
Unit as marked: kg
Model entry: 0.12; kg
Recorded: 22; kg
